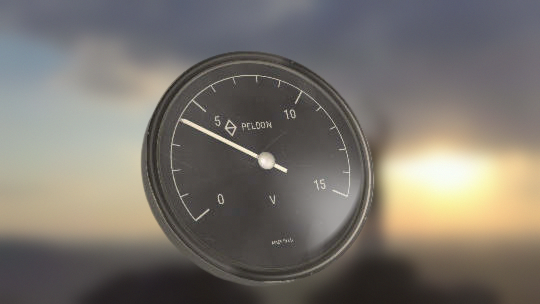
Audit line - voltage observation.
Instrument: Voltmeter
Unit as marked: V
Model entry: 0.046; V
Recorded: 4; V
